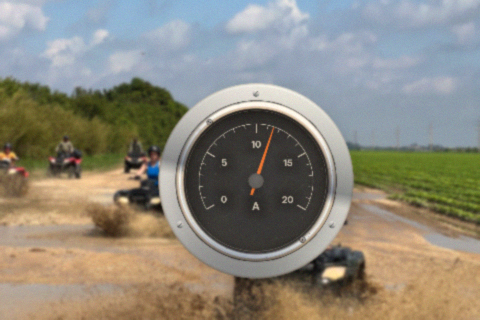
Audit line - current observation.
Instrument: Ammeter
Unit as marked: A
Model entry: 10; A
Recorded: 11.5; A
